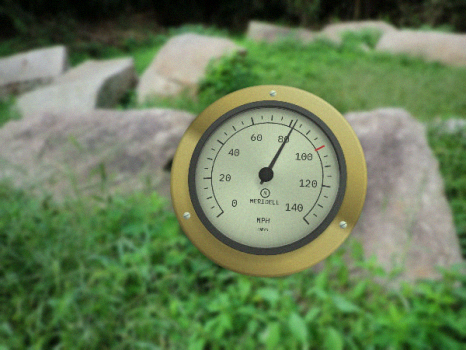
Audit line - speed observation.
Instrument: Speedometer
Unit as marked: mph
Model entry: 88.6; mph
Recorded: 82.5; mph
